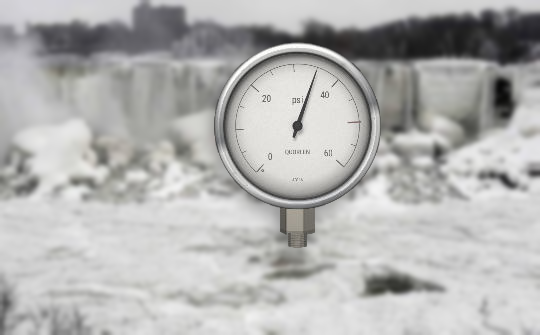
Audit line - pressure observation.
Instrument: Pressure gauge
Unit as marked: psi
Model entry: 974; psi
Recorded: 35; psi
